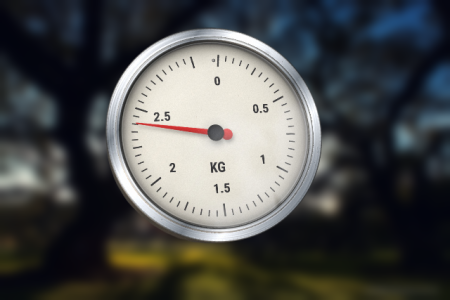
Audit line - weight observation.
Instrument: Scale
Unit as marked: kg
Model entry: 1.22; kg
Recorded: 2.4; kg
